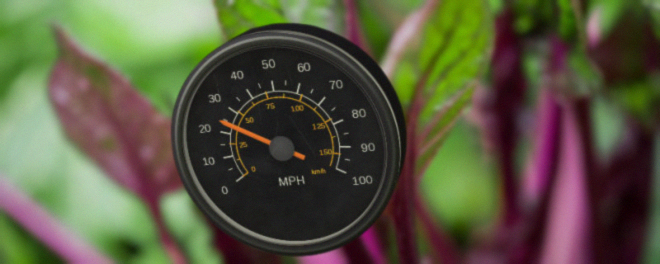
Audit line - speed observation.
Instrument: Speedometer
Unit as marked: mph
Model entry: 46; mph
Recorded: 25; mph
